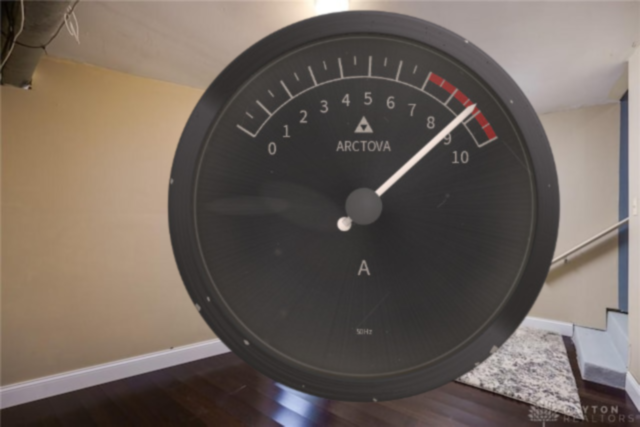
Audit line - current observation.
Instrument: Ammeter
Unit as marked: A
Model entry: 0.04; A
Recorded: 8.75; A
